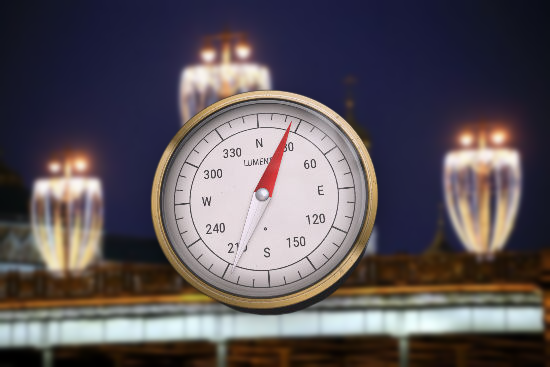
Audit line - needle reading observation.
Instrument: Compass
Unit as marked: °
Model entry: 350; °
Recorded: 25; °
